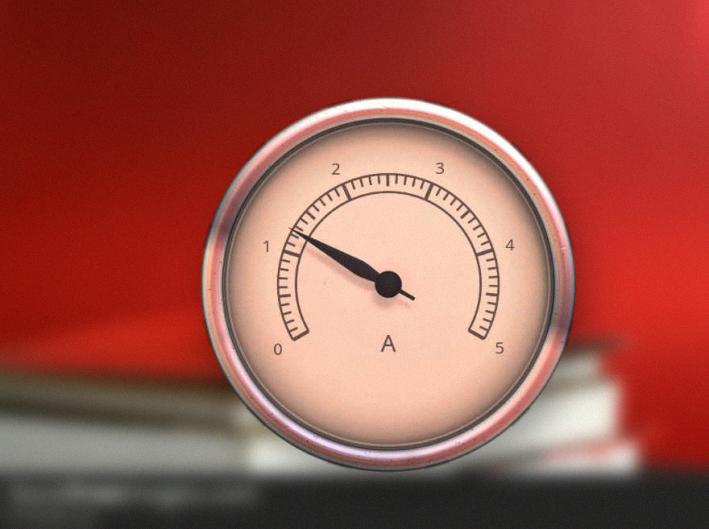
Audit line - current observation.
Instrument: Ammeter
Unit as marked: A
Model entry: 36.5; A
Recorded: 1.25; A
